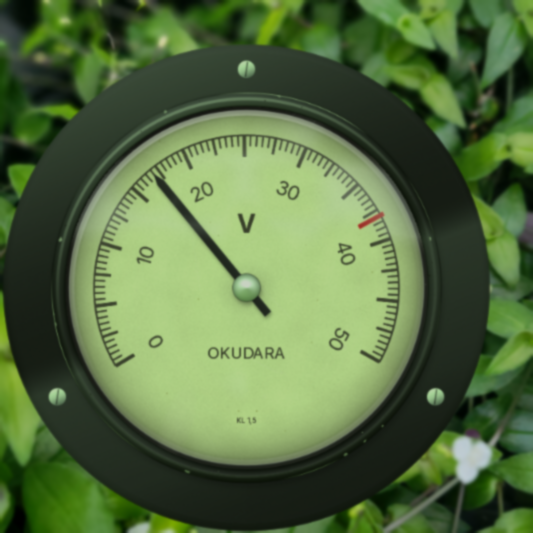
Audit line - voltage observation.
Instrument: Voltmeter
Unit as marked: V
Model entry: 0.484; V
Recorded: 17; V
